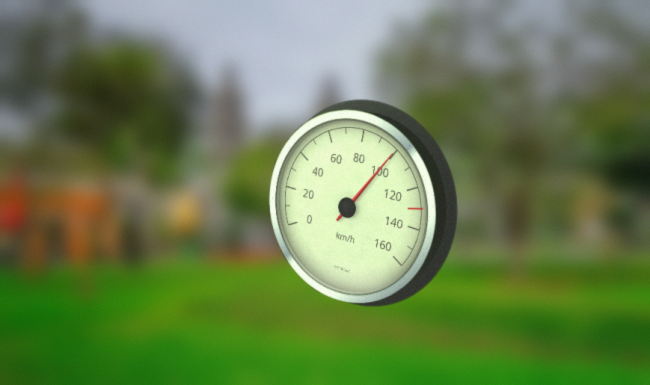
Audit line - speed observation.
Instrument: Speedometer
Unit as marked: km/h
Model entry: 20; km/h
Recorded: 100; km/h
